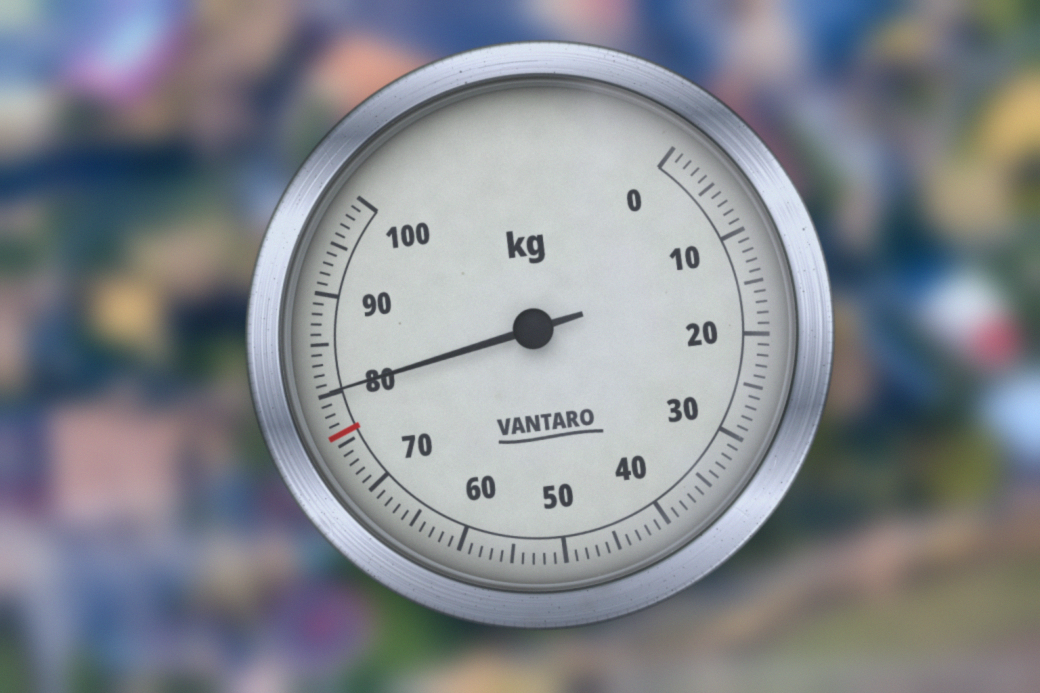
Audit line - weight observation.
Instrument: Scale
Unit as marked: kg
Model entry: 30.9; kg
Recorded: 80; kg
